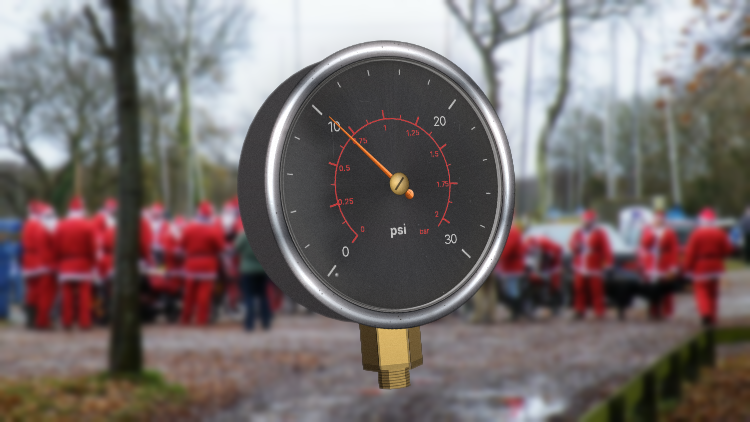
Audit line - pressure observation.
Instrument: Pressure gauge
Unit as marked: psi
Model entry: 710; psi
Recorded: 10; psi
